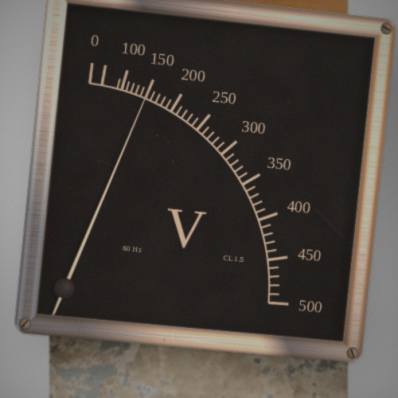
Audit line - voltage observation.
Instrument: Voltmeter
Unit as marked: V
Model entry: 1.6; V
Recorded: 150; V
